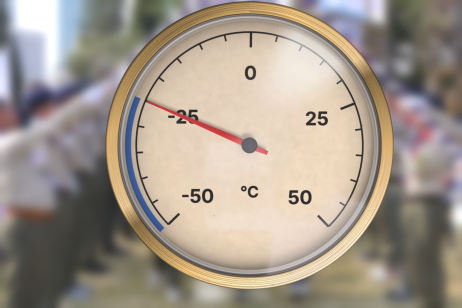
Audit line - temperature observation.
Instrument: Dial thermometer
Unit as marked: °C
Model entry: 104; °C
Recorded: -25; °C
